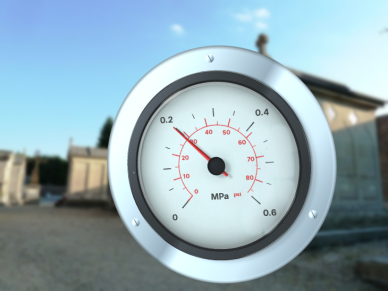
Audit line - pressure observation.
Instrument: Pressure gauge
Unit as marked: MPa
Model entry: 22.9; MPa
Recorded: 0.2; MPa
